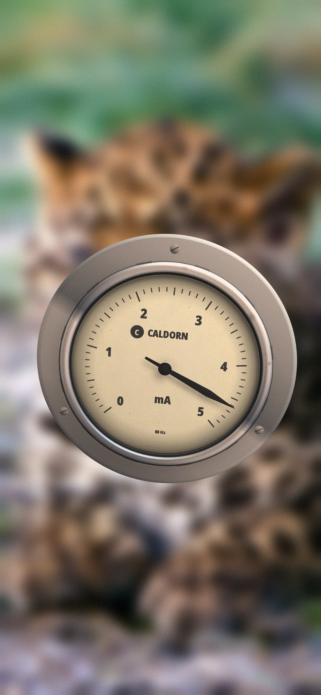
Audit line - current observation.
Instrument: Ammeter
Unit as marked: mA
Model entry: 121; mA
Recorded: 4.6; mA
